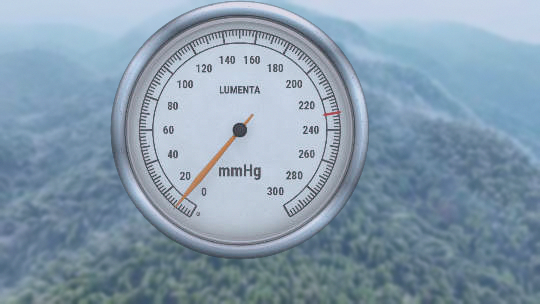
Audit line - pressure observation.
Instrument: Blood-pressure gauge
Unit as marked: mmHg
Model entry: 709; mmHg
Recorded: 10; mmHg
